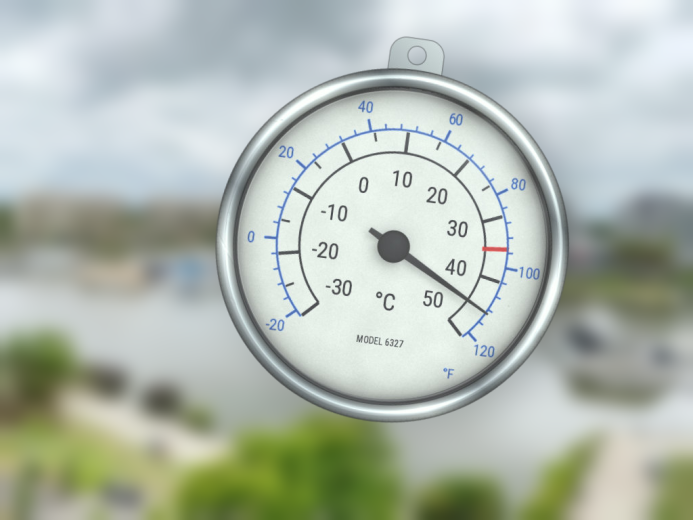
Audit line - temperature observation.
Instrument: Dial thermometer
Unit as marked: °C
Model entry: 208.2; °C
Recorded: 45; °C
